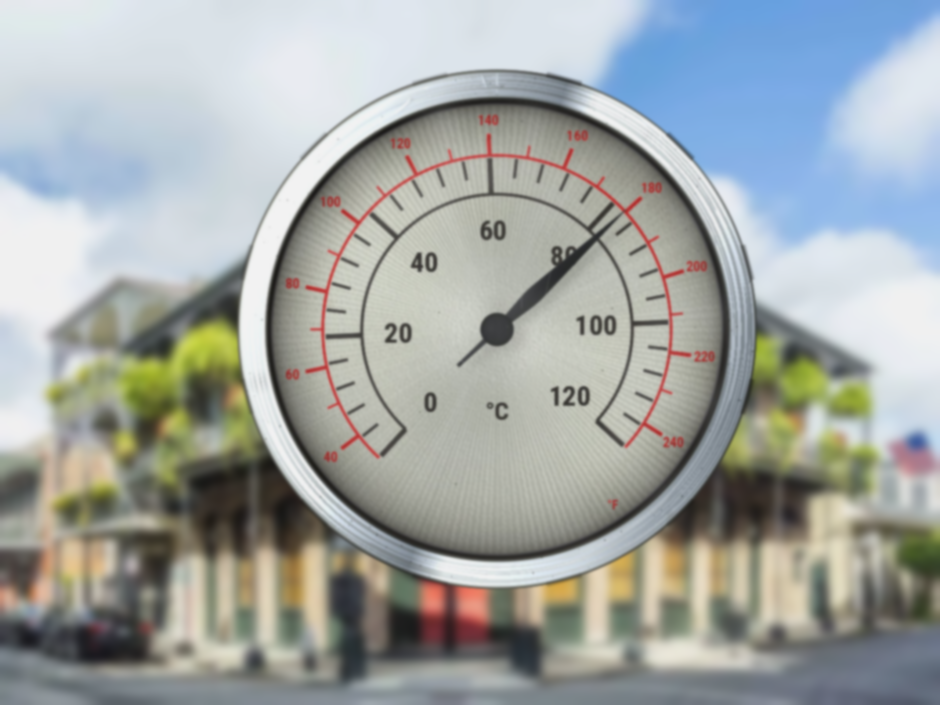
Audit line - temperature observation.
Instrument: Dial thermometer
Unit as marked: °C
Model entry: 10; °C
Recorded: 82; °C
